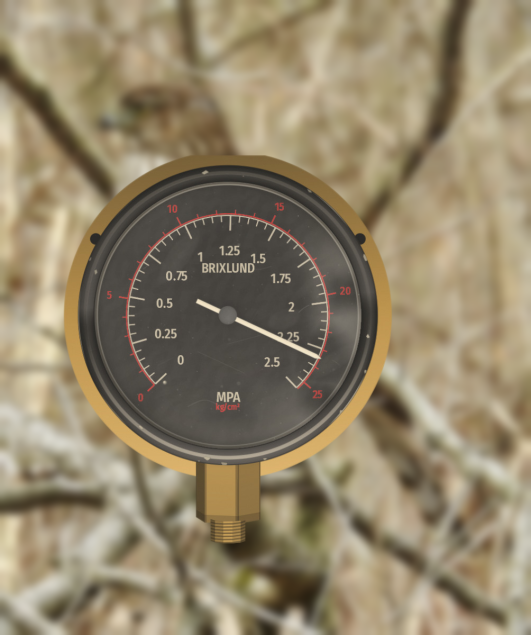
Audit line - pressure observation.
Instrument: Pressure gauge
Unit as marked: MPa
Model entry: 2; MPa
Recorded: 2.3; MPa
